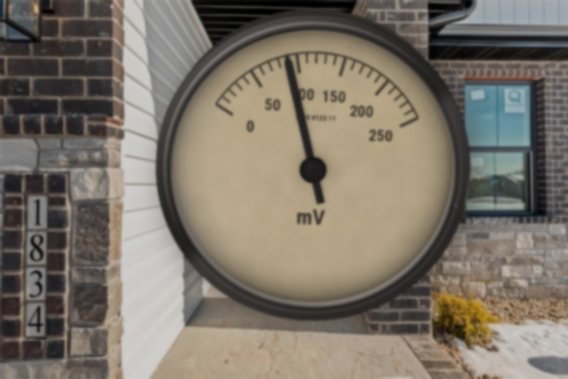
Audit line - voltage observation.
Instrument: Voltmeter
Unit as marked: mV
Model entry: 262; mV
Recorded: 90; mV
